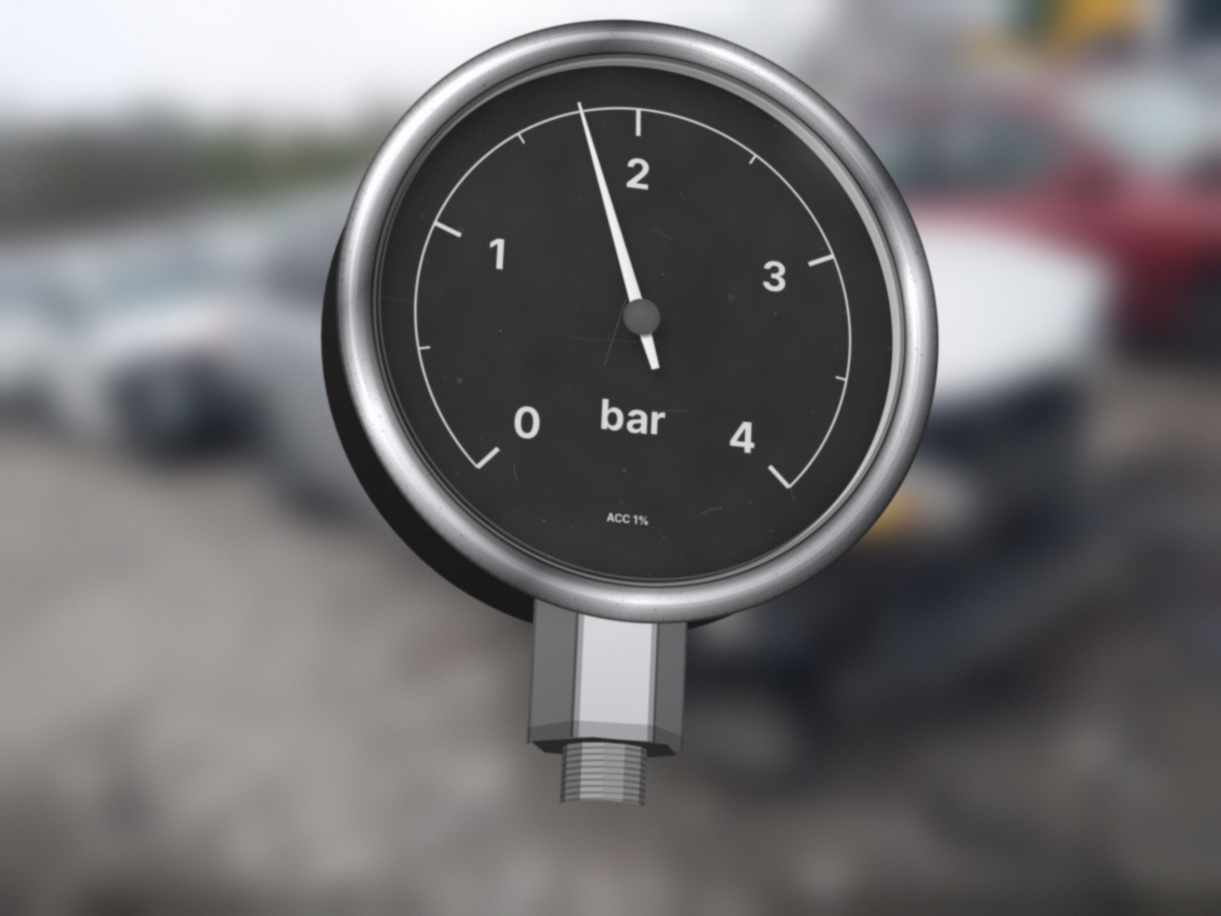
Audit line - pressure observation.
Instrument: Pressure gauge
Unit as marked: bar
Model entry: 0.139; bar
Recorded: 1.75; bar
